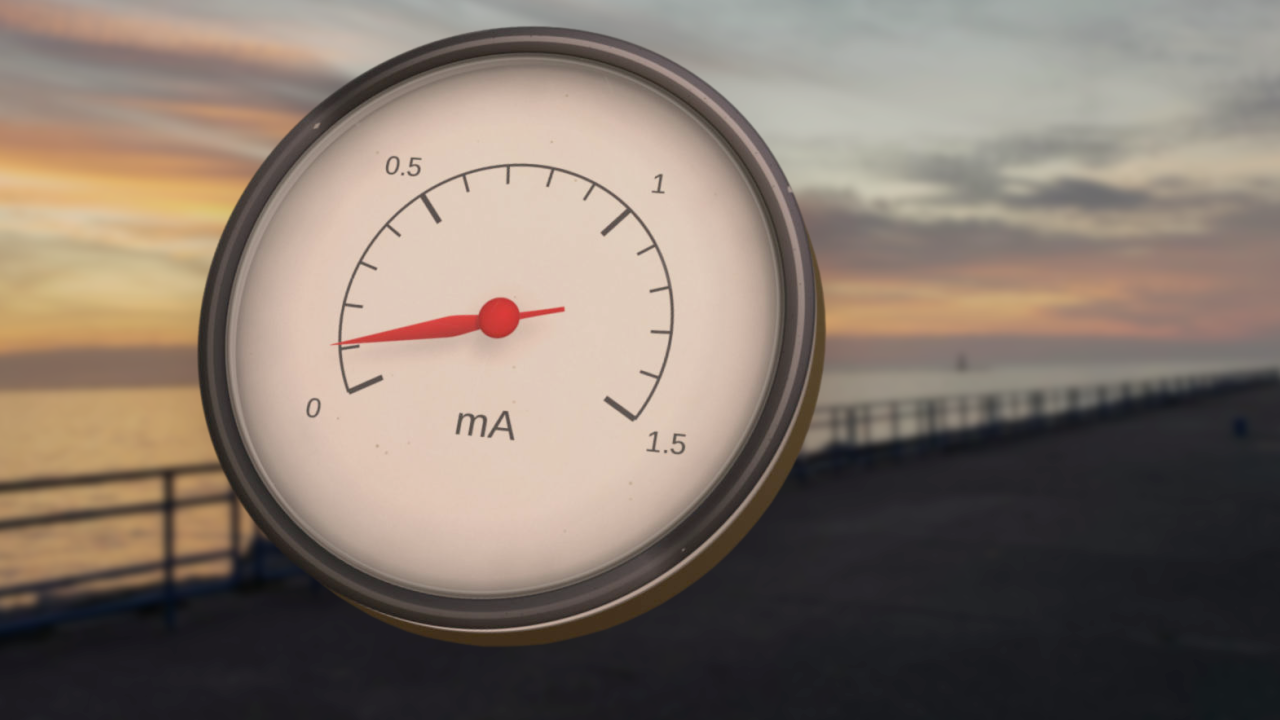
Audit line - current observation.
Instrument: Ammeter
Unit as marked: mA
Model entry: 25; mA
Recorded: 0.1; mA
